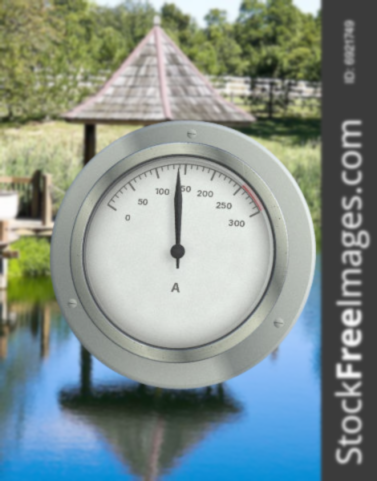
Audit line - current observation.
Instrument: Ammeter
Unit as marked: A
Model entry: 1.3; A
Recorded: 140; A
